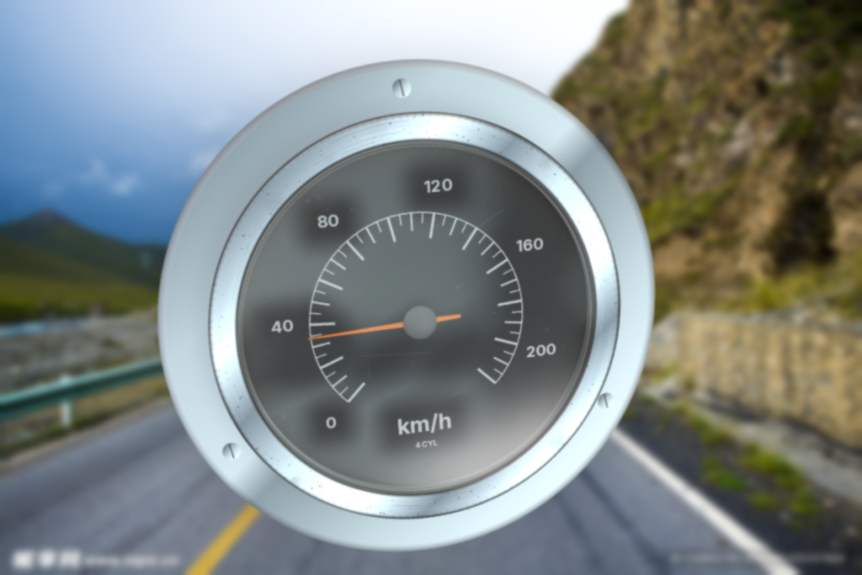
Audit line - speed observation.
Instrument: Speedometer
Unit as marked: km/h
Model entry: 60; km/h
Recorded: 35; km/h
